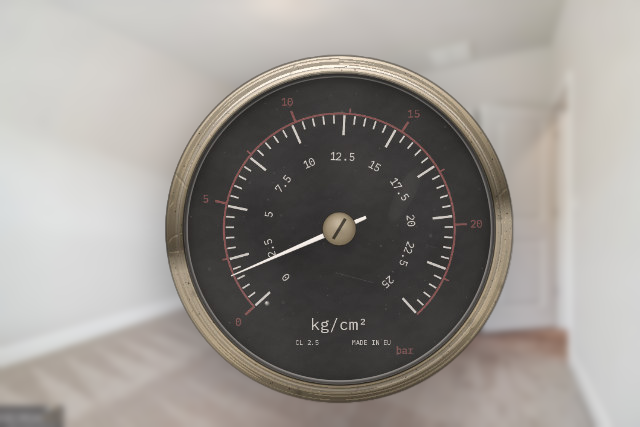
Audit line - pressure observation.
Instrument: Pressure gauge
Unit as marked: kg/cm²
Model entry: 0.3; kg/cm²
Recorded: 1.75; kg/cm²
